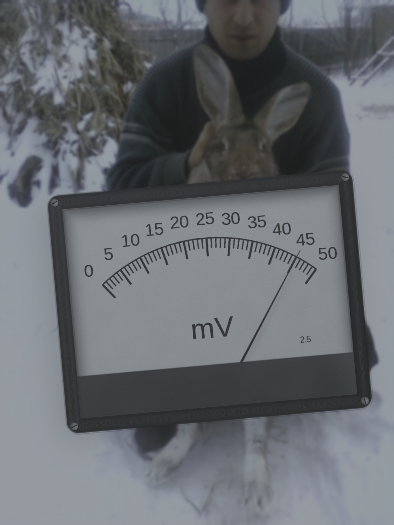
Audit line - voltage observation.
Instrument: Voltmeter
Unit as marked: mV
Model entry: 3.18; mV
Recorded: 45; mV
